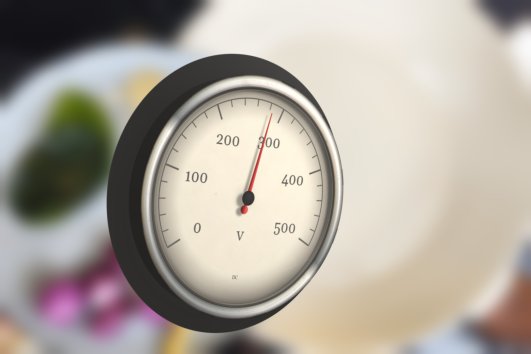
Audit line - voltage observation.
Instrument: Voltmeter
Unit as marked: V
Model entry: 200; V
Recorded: 280; V
